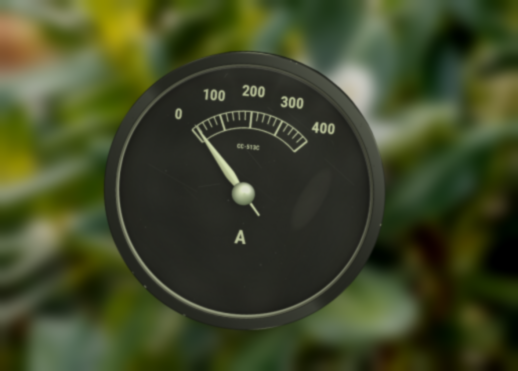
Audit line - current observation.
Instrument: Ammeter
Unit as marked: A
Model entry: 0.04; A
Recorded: 20; A
